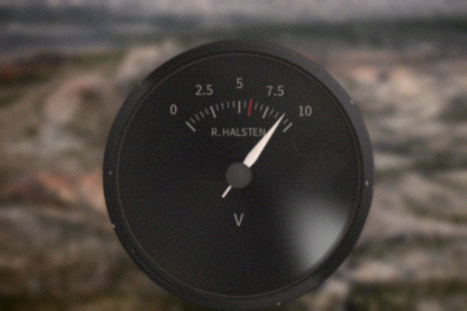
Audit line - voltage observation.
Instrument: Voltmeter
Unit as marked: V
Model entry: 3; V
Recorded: 9; V
